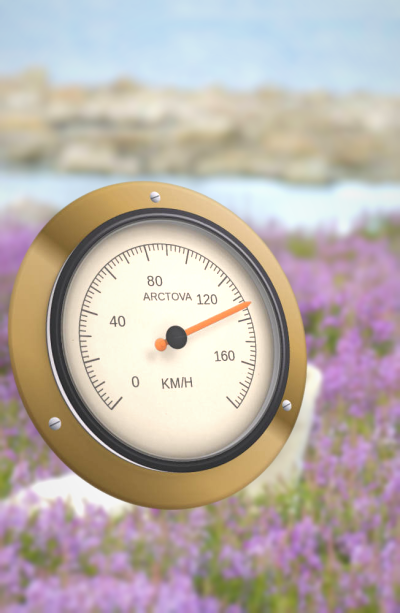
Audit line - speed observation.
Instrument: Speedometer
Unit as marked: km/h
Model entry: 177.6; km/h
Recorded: 134; km/h
